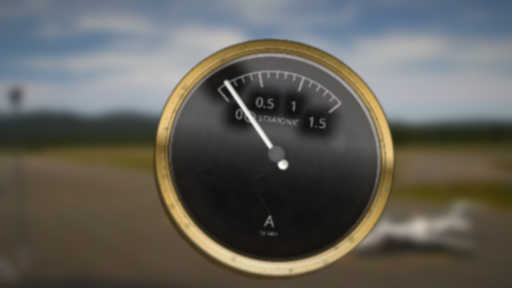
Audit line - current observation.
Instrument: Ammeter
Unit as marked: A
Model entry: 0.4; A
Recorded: 0.1; A
